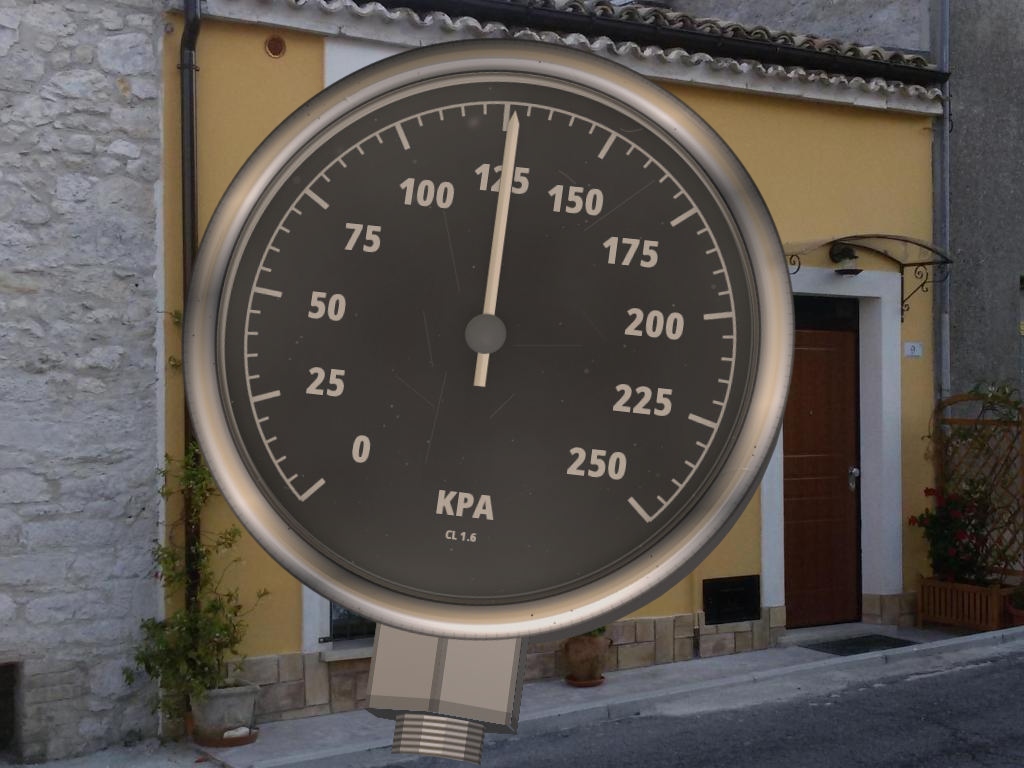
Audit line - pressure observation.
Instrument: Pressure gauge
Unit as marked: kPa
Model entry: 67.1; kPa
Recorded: 127.5; kPa
